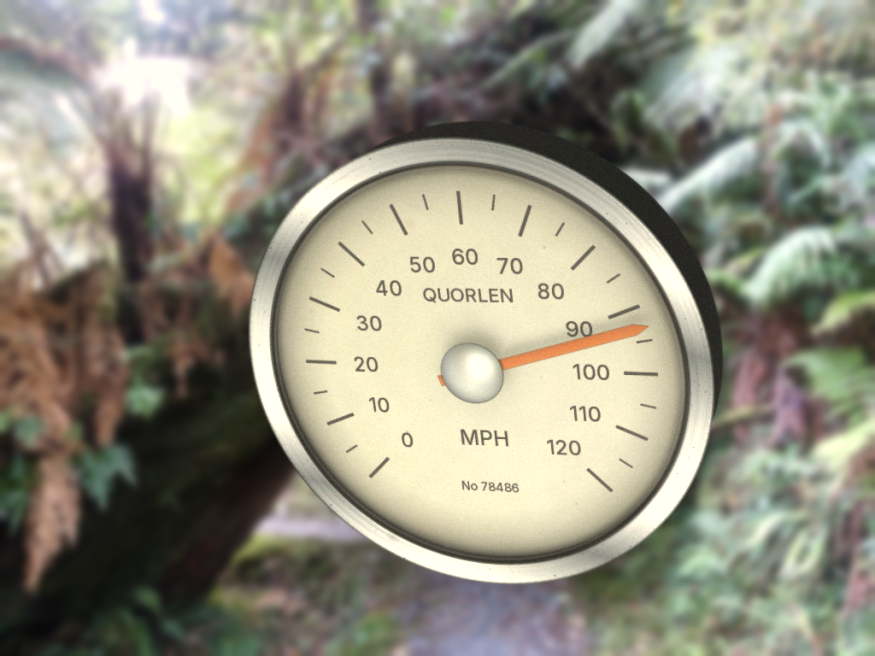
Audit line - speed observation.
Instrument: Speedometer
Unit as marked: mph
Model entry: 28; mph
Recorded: 92.5; mph
